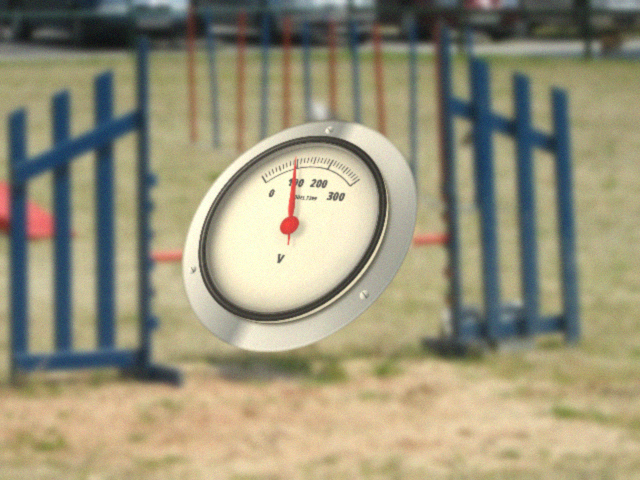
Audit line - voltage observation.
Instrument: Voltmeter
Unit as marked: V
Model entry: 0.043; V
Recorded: 100; V
